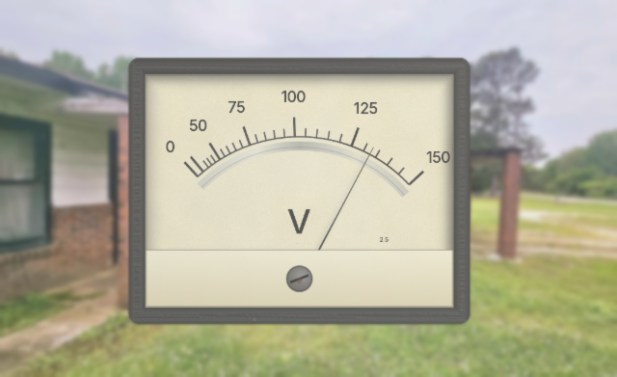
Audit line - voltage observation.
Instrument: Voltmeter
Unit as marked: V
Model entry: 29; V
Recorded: 132.5; V
